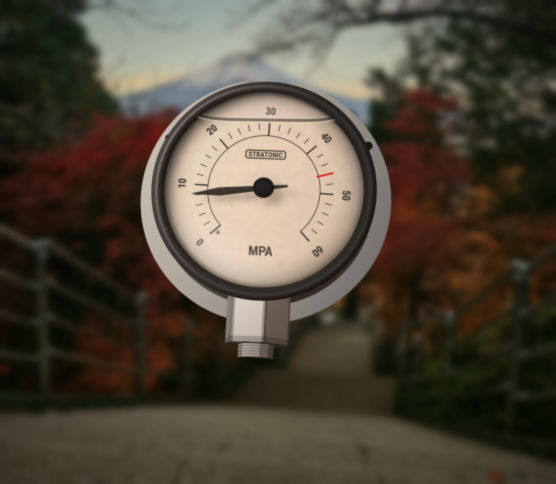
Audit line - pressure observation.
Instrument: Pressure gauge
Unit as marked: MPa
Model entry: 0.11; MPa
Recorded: 8; MPa
